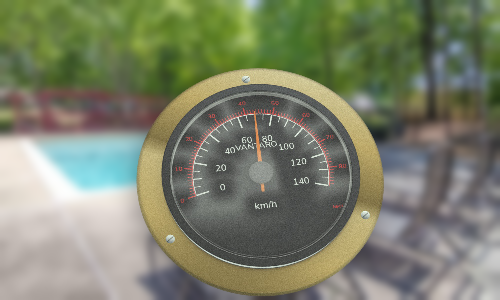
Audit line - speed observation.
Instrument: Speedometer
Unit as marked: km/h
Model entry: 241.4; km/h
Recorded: 70; km/h
